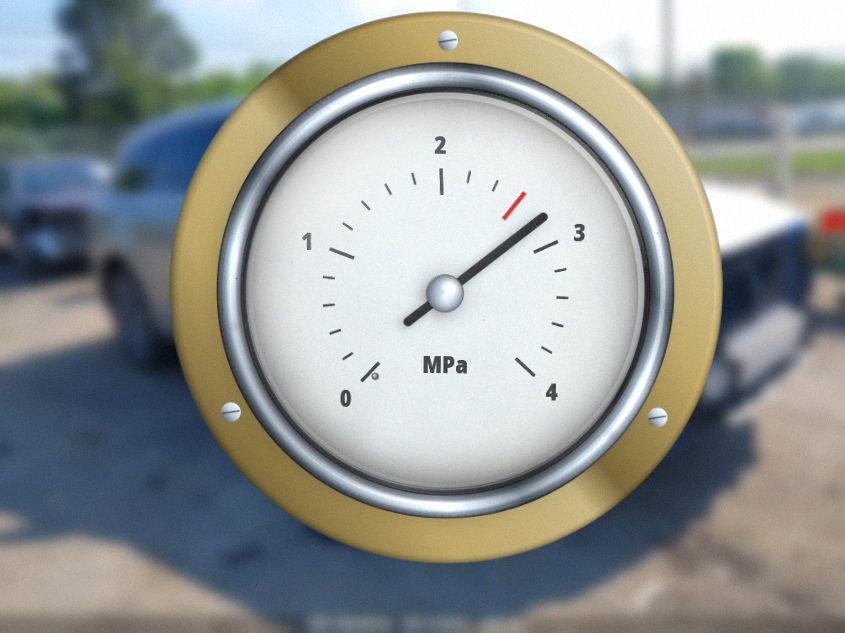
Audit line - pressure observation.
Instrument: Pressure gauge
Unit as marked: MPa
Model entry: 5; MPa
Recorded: 2.8; MPa
